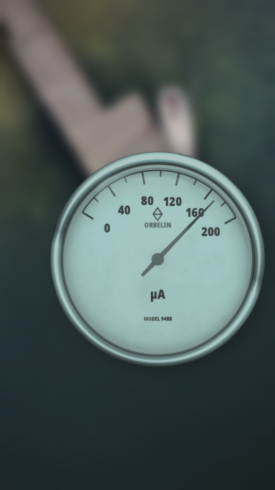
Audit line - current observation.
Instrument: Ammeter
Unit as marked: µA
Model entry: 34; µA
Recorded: 170; µA
